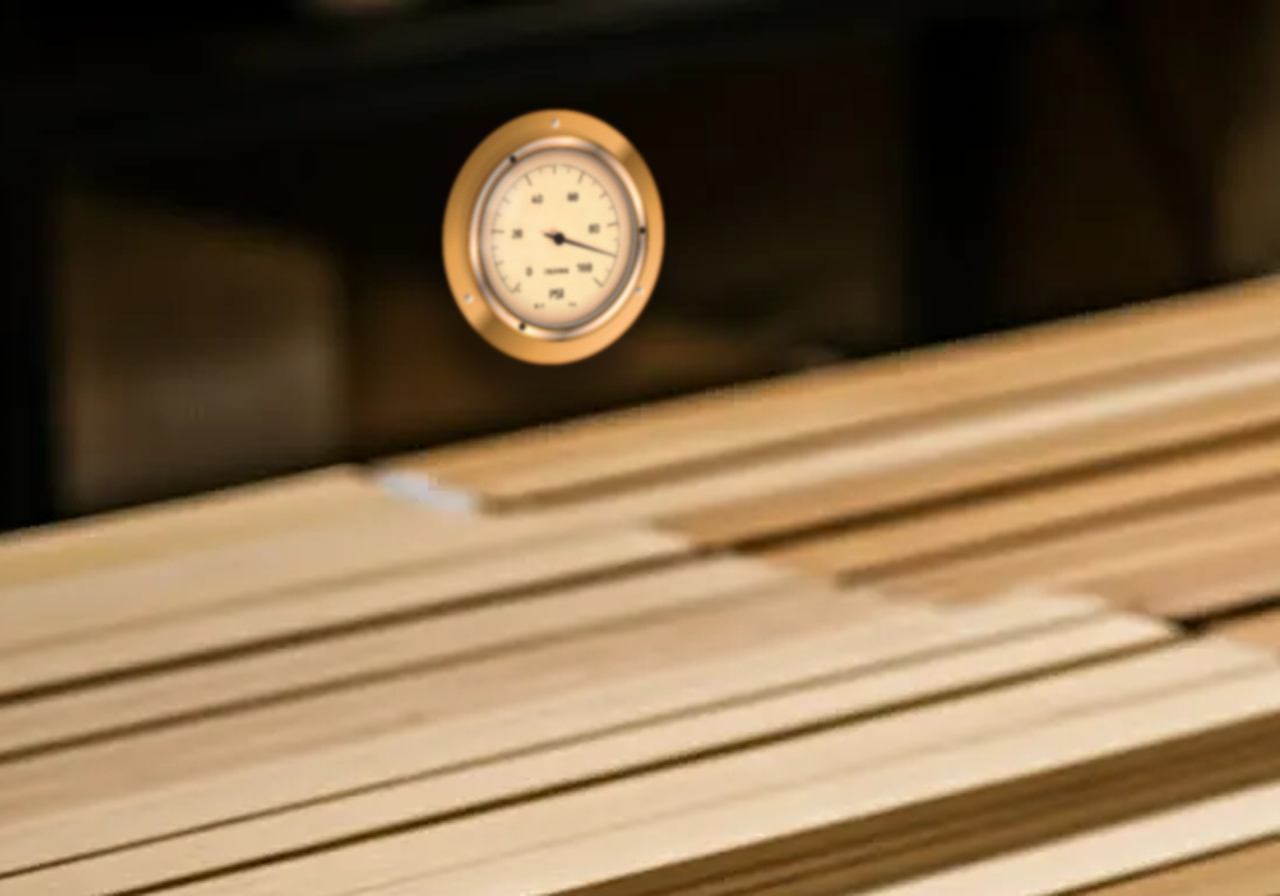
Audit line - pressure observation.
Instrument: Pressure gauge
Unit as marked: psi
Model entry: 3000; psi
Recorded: 90; psi
